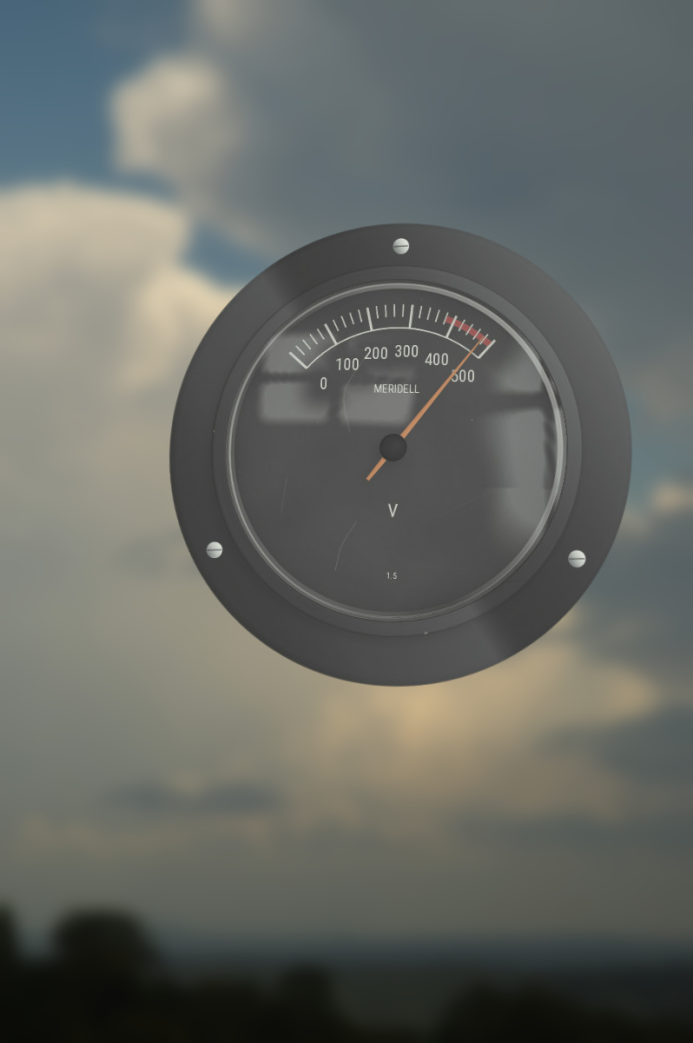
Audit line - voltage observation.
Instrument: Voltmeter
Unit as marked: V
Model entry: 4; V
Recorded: 480; V
